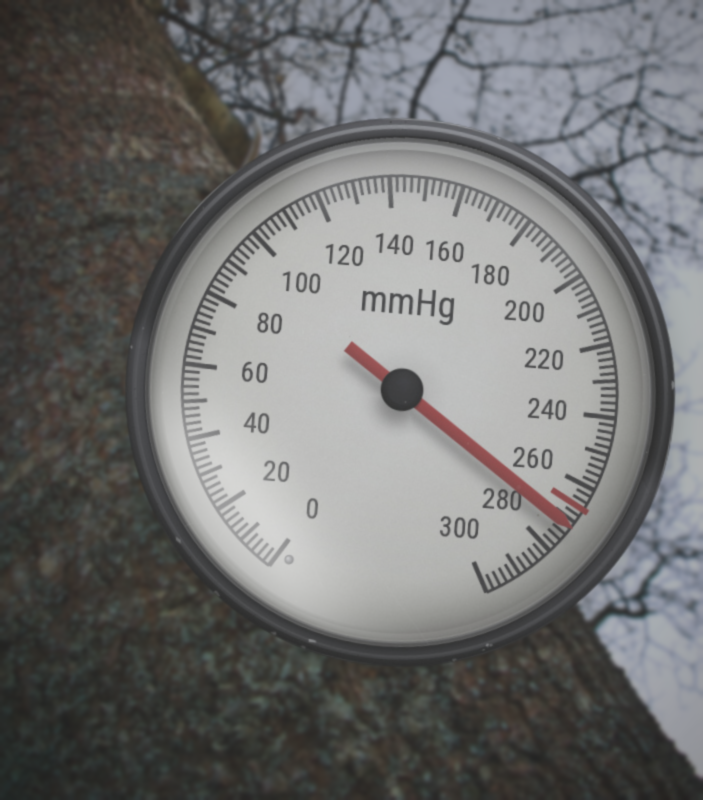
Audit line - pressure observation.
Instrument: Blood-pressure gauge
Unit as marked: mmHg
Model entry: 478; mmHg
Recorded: 272; mmHg
